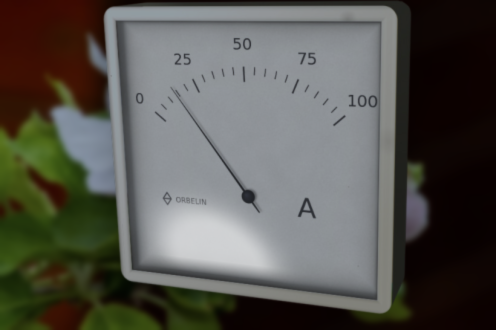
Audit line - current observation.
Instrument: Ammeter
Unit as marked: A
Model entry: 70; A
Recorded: 15; A
